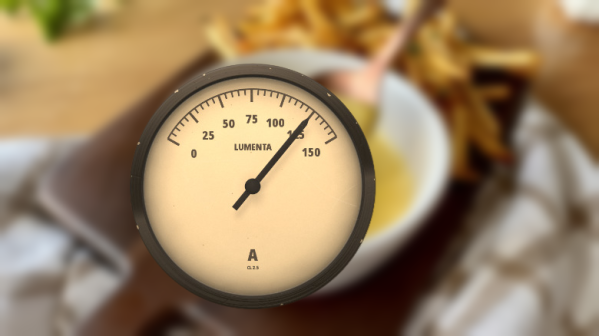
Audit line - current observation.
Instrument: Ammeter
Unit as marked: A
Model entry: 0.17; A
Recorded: 125; A
